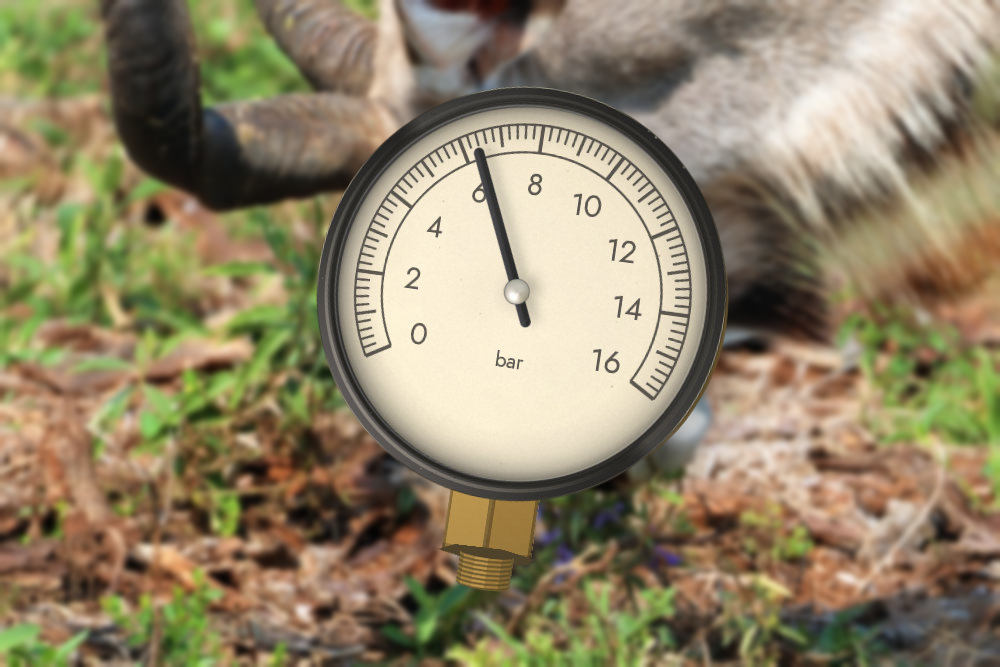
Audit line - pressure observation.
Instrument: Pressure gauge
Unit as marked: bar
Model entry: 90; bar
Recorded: 6.4; bar
